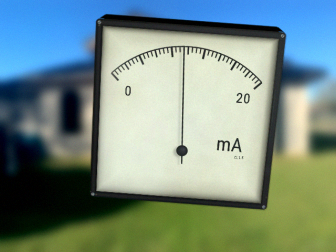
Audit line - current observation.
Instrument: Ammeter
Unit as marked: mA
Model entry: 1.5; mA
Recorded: 9.5; mA
